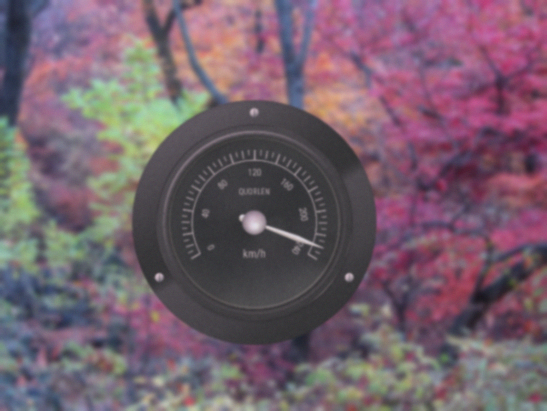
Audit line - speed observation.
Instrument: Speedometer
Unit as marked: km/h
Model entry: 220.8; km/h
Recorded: 230; km/h
